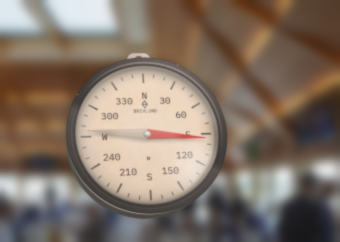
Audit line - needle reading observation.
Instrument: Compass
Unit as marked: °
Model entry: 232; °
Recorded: 95; °
